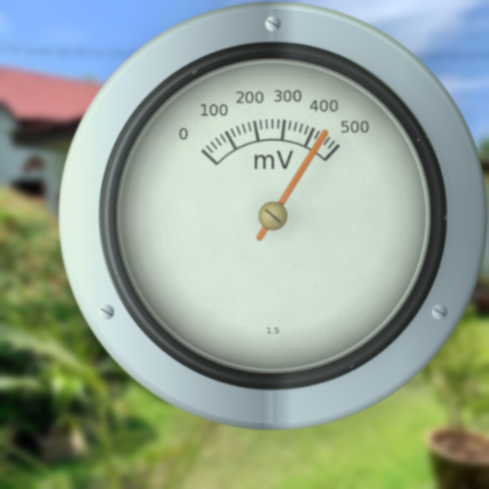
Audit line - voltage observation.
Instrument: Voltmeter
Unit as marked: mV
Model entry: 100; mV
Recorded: 440; mV
